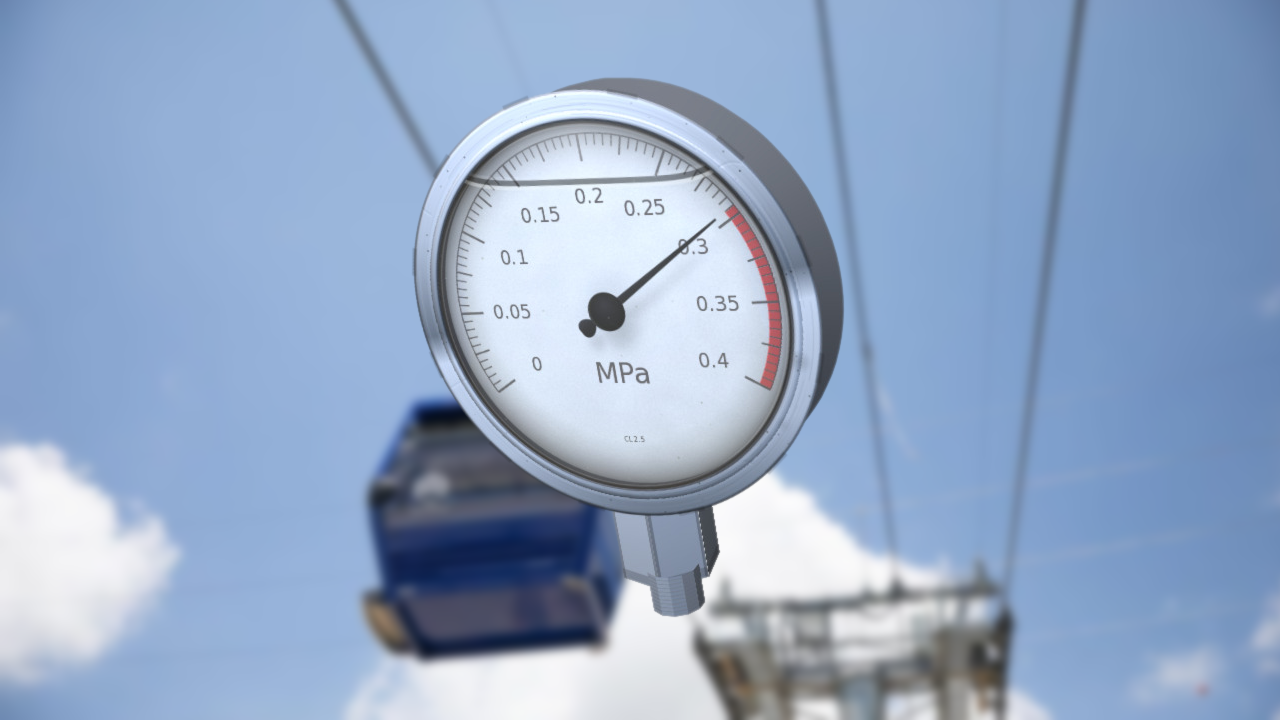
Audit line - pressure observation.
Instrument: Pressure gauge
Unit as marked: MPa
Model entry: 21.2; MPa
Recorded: 0.295; MPa
